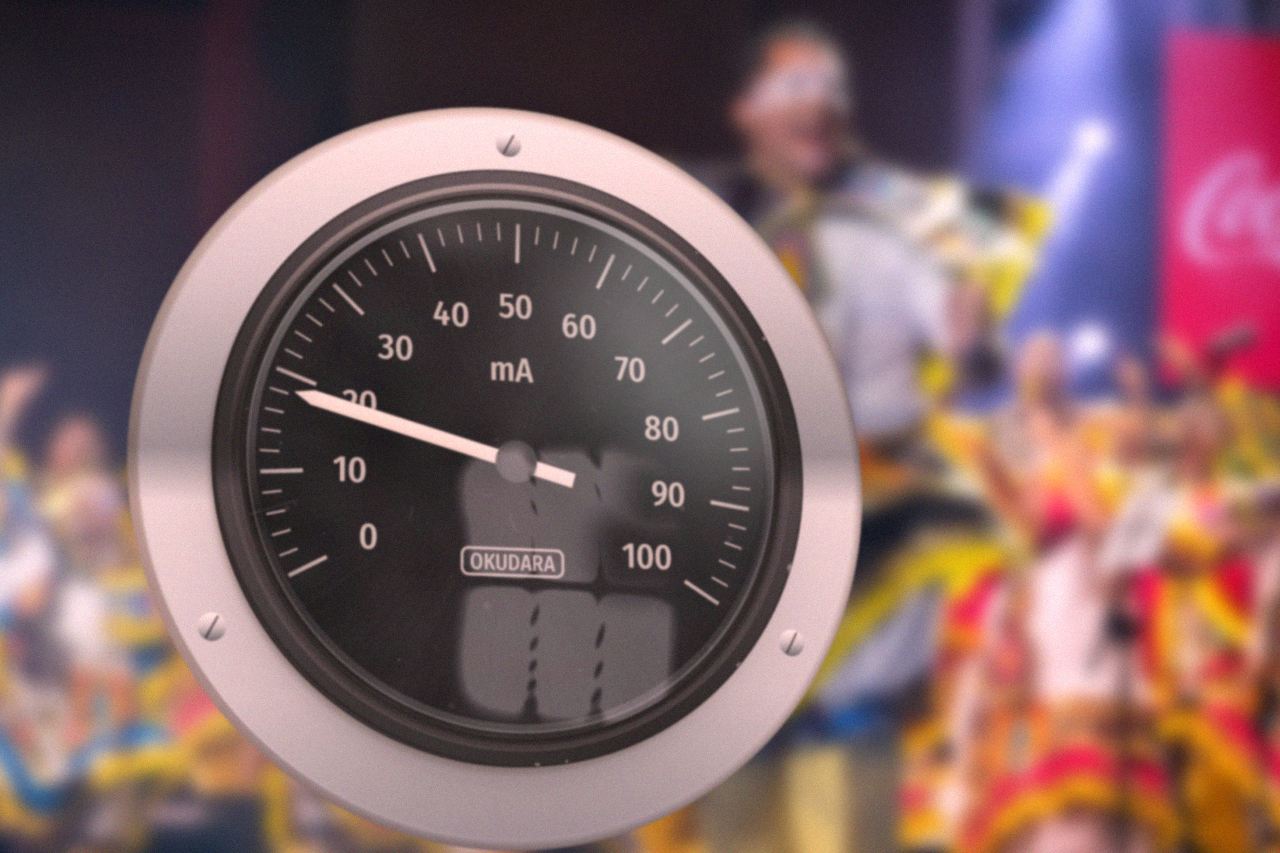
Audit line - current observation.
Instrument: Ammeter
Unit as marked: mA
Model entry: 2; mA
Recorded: 18; mA
